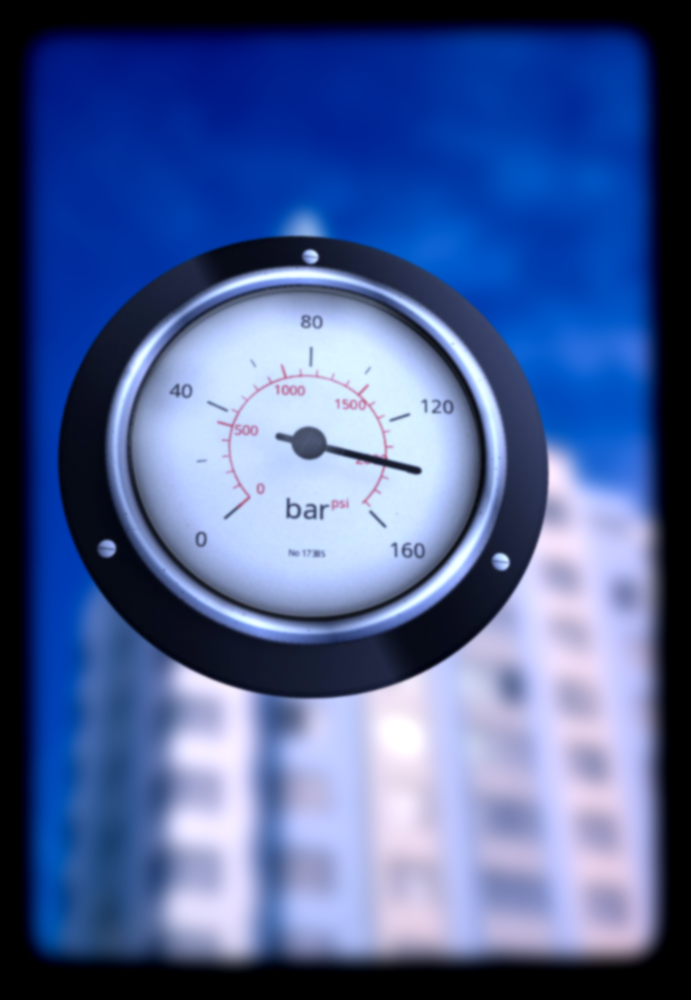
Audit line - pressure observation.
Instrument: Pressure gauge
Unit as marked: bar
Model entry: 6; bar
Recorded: 140; bar
